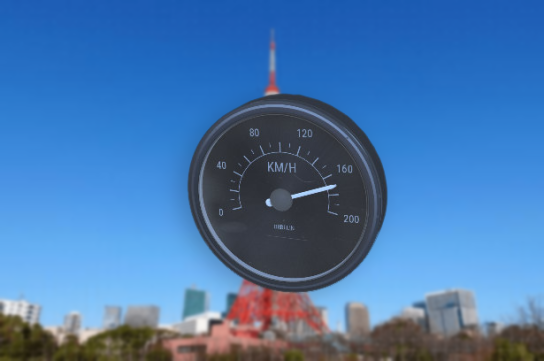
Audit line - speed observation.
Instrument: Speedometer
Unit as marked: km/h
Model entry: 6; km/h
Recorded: 170; km/h
